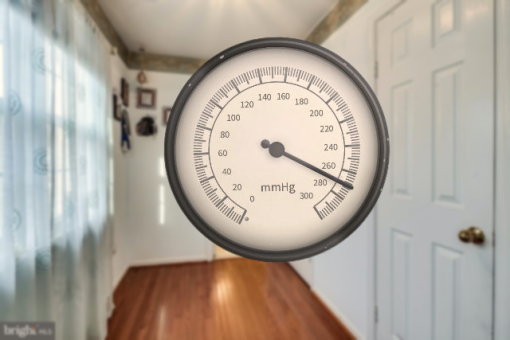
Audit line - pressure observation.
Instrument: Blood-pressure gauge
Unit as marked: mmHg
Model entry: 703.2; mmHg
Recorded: 270; mmHg
